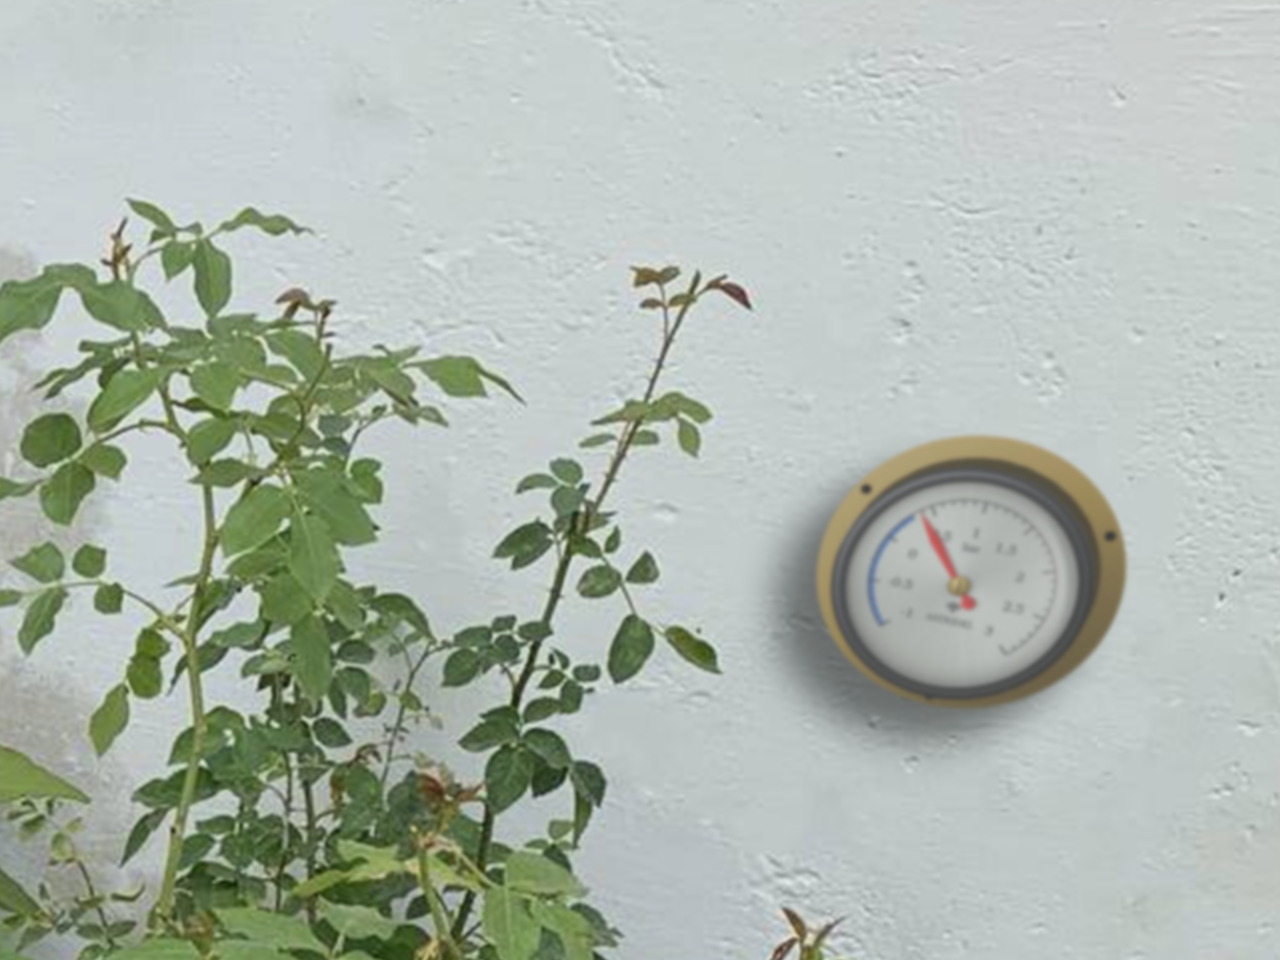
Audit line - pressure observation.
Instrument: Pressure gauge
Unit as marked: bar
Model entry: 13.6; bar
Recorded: 0.4; bar
